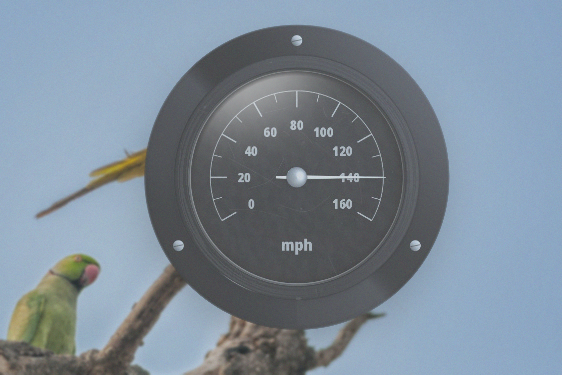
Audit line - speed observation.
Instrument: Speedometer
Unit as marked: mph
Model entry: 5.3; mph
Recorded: 140; mph
